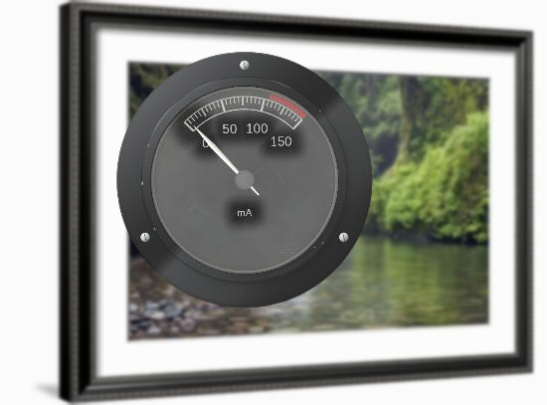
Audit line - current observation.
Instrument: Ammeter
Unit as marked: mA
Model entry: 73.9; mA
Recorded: 5; mA
